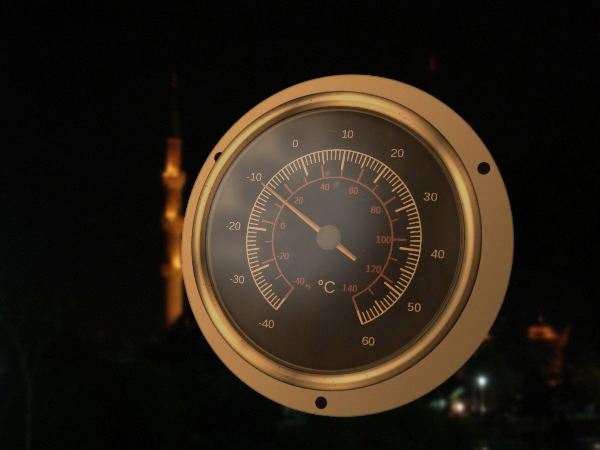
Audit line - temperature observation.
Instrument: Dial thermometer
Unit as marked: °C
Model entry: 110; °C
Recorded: -10; °C
